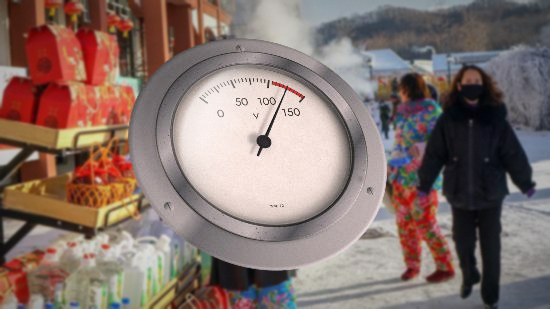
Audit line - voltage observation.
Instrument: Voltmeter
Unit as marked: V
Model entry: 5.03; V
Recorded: 125; V
